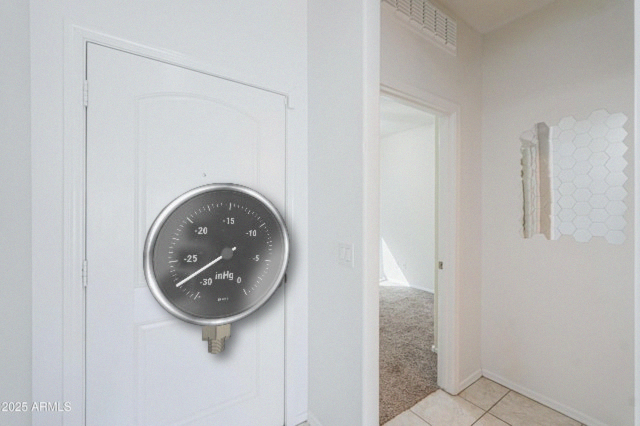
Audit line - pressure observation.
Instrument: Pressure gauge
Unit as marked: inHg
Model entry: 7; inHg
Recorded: -27.5; inHg
